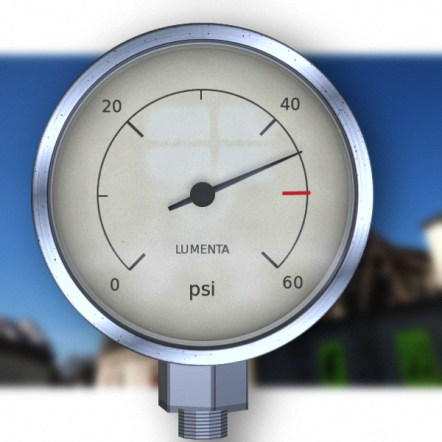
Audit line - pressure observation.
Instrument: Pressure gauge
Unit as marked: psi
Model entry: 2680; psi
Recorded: 45; psi
